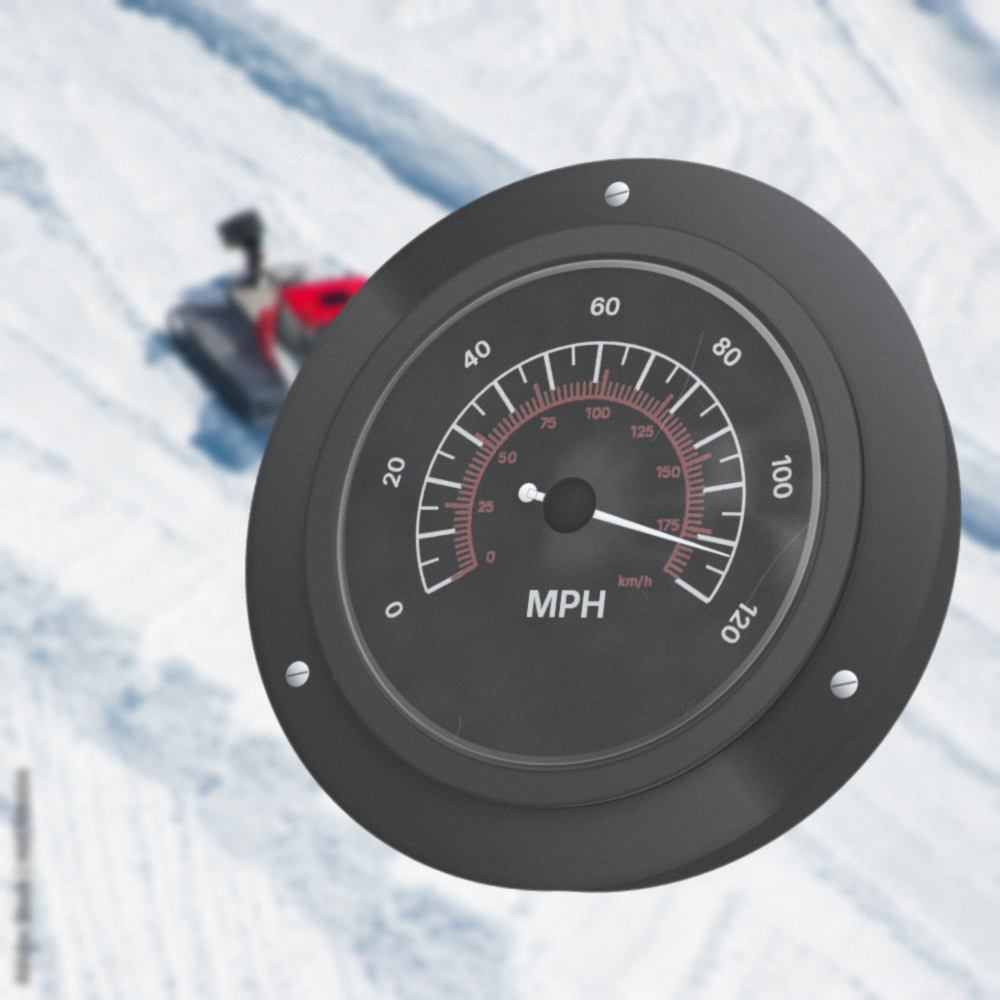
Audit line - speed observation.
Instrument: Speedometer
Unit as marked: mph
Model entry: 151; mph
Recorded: 112.5; mph
